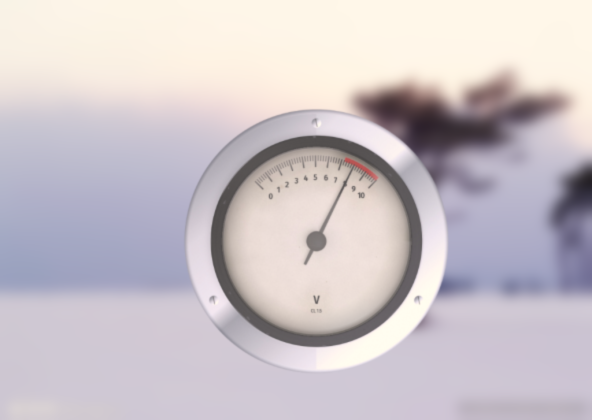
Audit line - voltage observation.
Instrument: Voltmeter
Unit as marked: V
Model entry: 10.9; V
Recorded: 8; V
